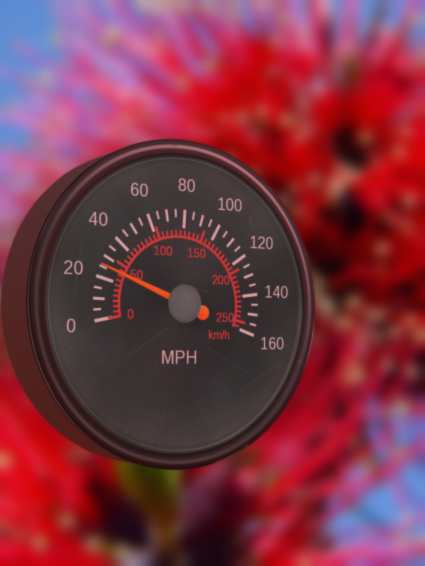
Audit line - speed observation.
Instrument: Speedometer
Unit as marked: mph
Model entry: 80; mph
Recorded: 25; mph
